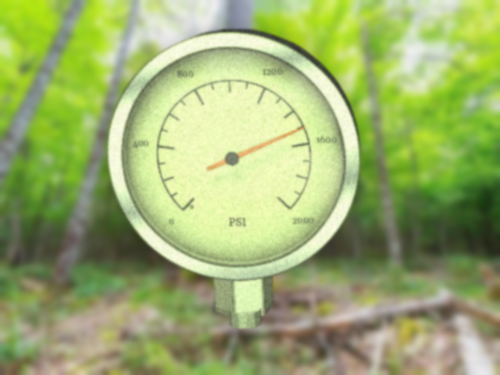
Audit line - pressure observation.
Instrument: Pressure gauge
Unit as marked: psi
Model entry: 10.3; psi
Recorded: 1500; psi
